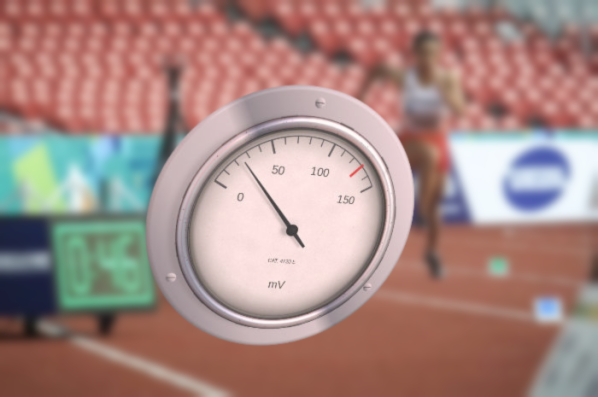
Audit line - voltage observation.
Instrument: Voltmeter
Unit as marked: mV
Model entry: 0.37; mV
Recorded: 25; mV
